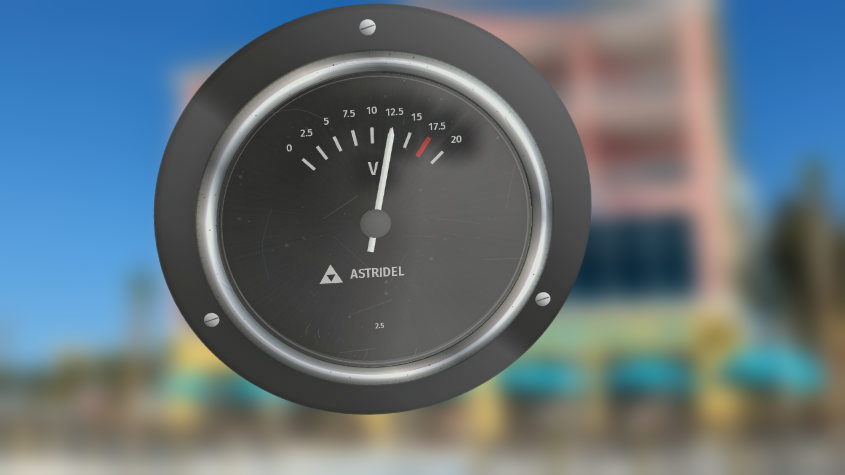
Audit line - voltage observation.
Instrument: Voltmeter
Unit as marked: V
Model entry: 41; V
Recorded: 12.5; V
